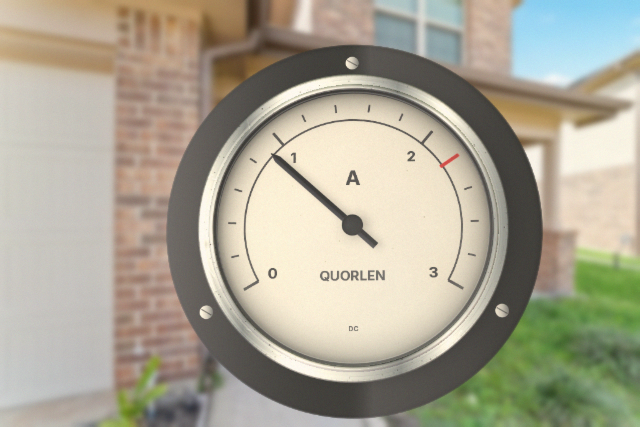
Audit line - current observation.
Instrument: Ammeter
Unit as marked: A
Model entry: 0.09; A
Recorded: 0.9; A
